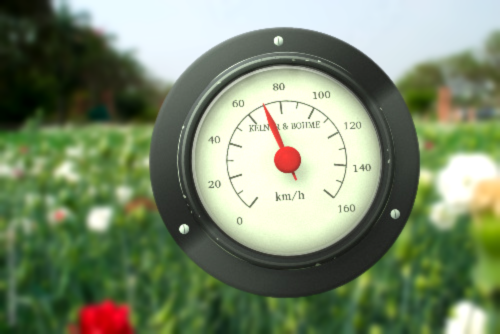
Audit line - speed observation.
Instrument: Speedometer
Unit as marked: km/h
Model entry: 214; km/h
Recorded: 70; km/h
